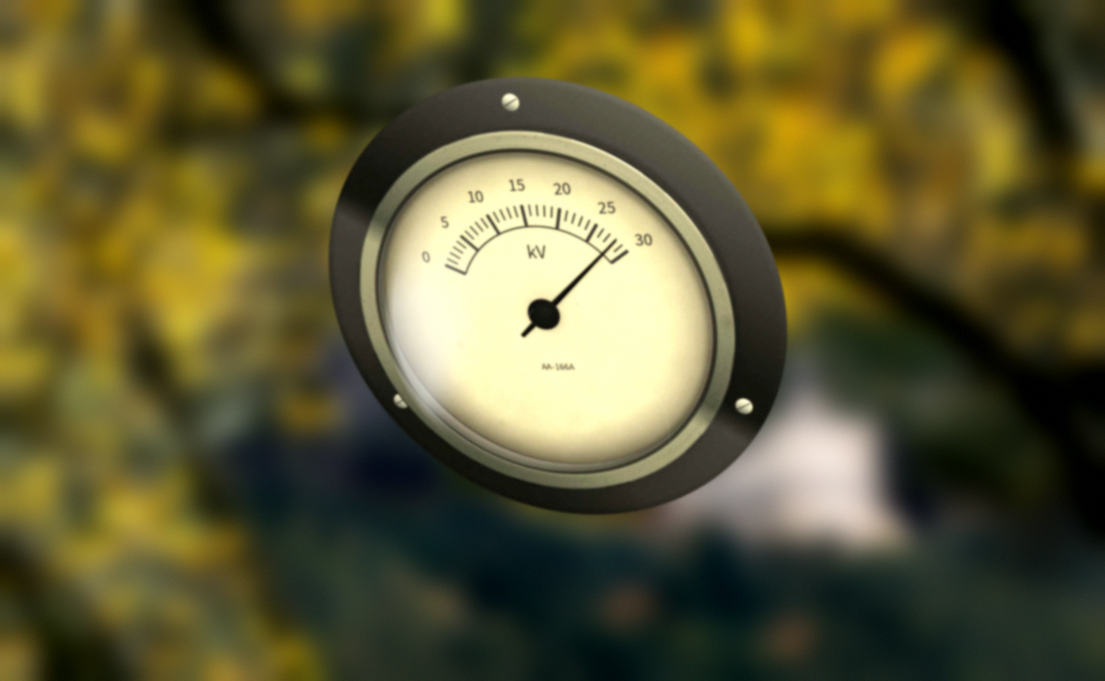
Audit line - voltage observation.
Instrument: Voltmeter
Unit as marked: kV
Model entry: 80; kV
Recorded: 28; kV
